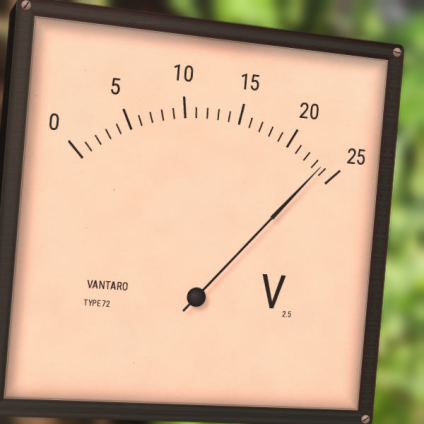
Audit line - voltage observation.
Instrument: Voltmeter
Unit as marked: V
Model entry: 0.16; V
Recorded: 23.5; V
